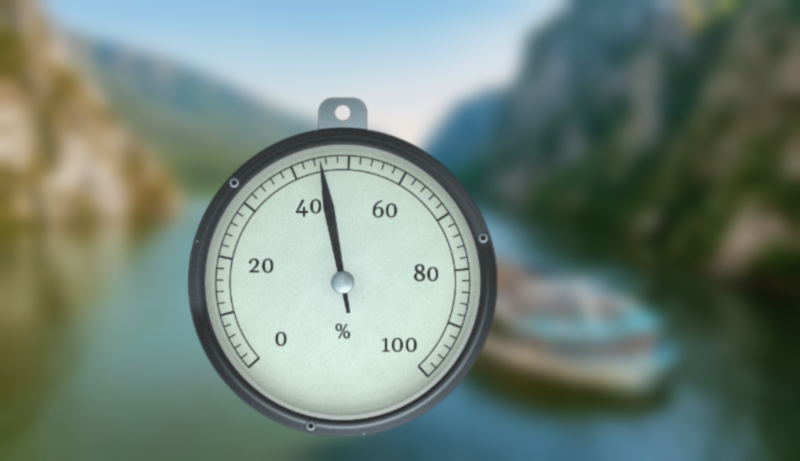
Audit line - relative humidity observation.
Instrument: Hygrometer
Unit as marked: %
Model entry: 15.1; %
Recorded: 45; %
